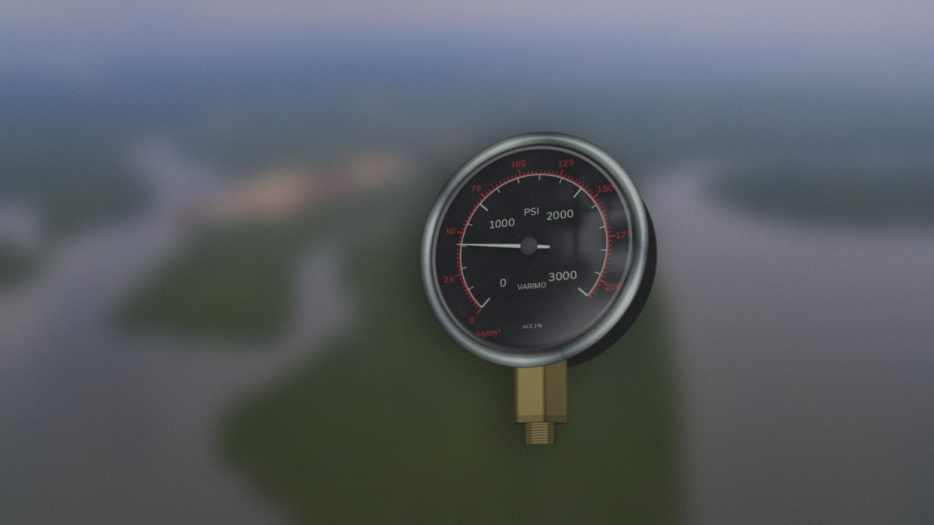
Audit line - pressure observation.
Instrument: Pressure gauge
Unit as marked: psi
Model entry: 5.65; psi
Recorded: 600; psi
